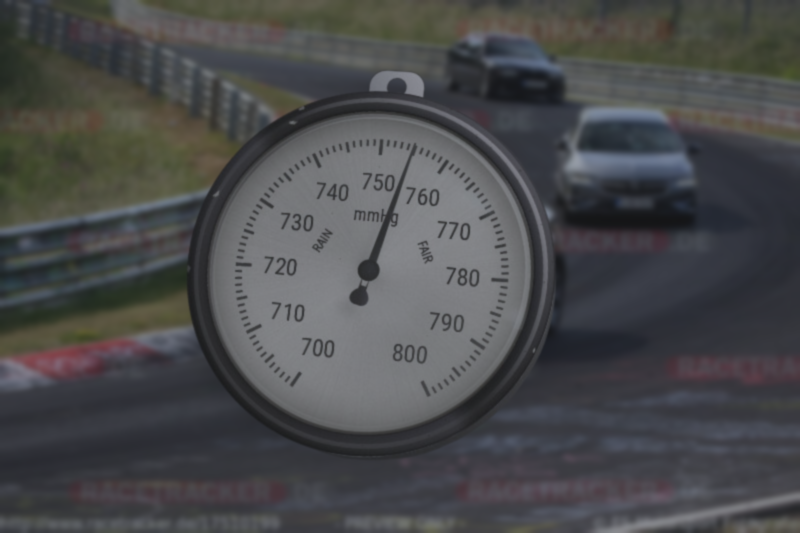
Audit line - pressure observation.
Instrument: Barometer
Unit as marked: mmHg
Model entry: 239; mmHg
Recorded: 755; mmHg
